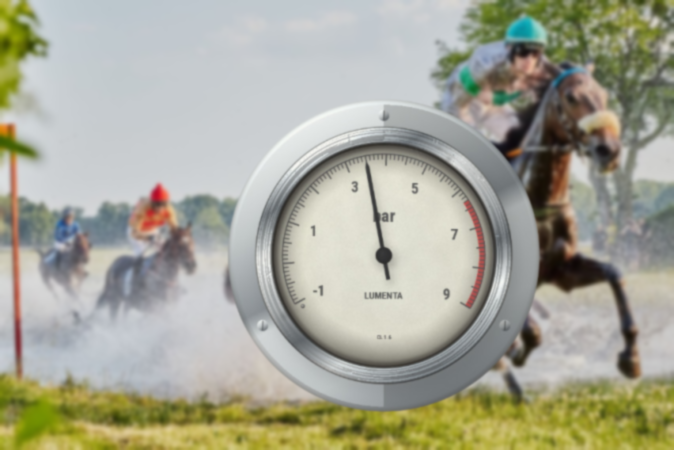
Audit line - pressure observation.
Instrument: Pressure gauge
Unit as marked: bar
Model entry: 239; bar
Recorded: 3.5; bar
